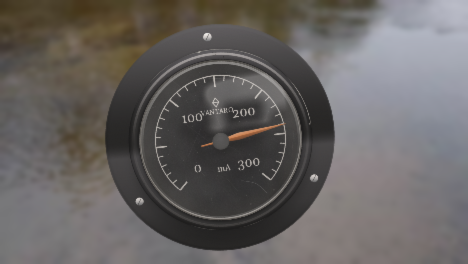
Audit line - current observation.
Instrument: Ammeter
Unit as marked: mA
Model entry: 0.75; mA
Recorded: 240; mA
